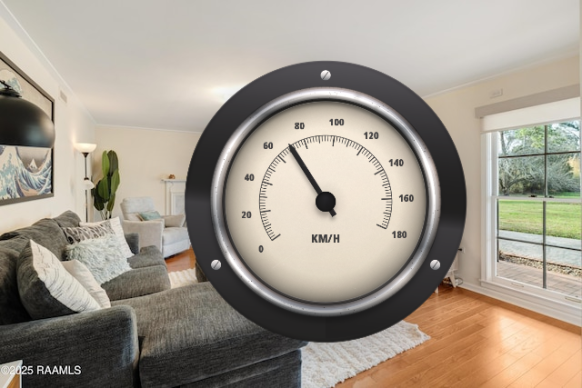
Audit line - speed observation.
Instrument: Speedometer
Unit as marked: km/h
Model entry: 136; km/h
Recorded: 70; km/h
